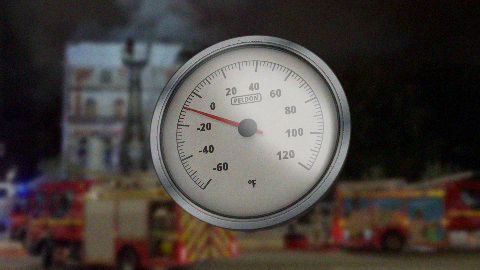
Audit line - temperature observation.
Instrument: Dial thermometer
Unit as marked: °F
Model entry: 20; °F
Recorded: -10; °F
